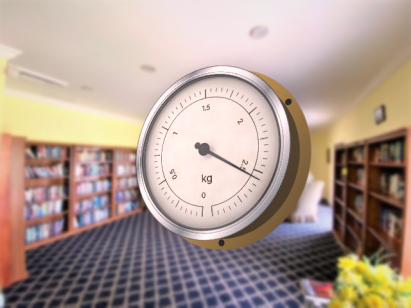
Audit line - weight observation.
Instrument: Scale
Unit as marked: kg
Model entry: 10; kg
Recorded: 2.55; kg
